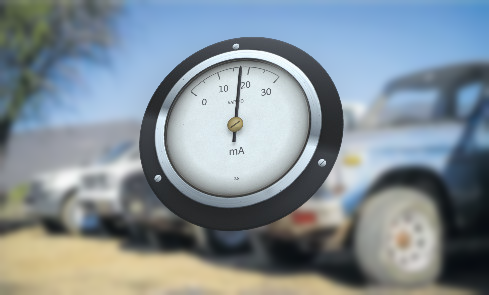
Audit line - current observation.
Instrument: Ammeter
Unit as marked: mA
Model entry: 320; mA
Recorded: 17.5; mA
